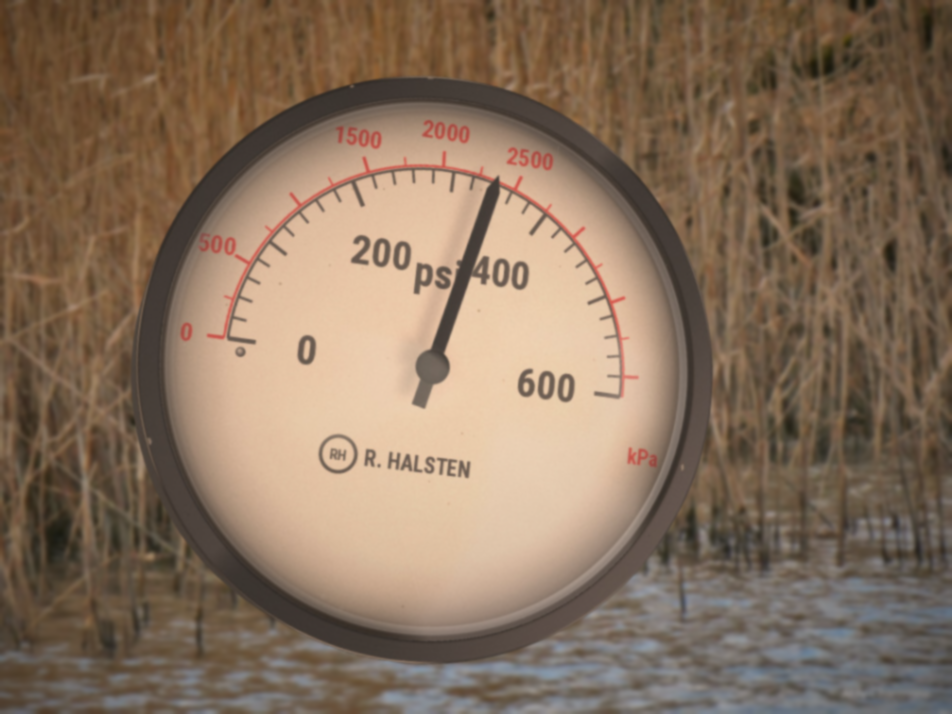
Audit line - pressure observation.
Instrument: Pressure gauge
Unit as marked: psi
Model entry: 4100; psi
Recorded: 340; psi
